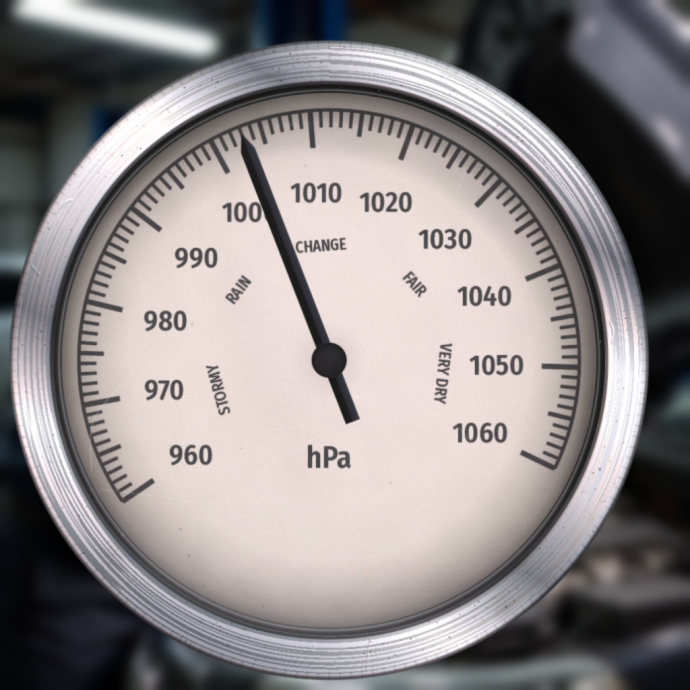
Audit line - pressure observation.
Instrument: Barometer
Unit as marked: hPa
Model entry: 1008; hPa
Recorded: 1003; hPa
